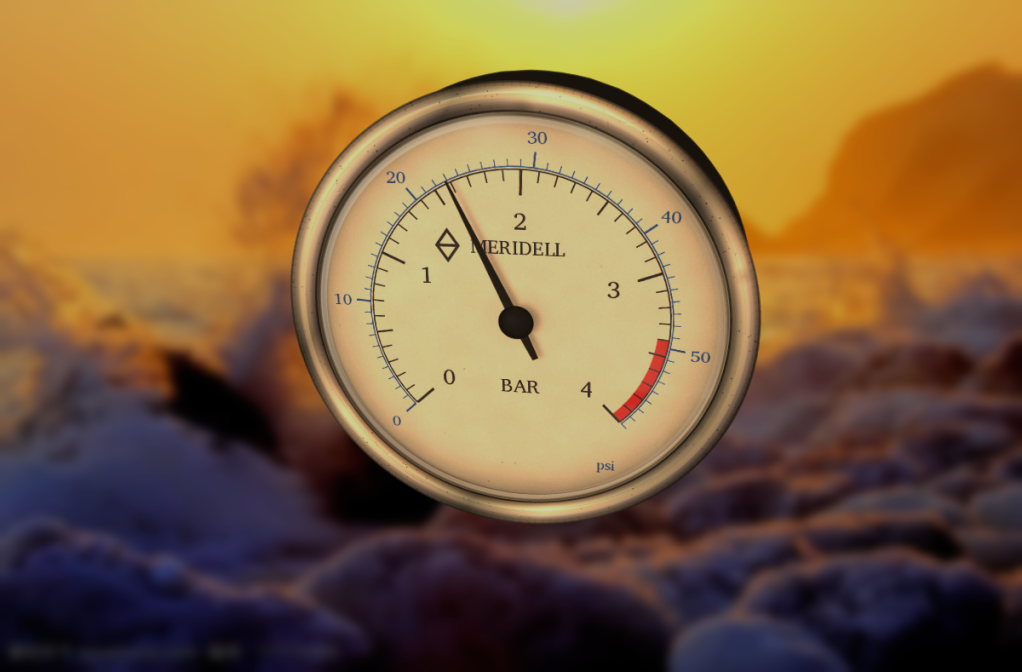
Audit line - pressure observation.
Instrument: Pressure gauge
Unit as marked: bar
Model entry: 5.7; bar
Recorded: 1.6; bar
